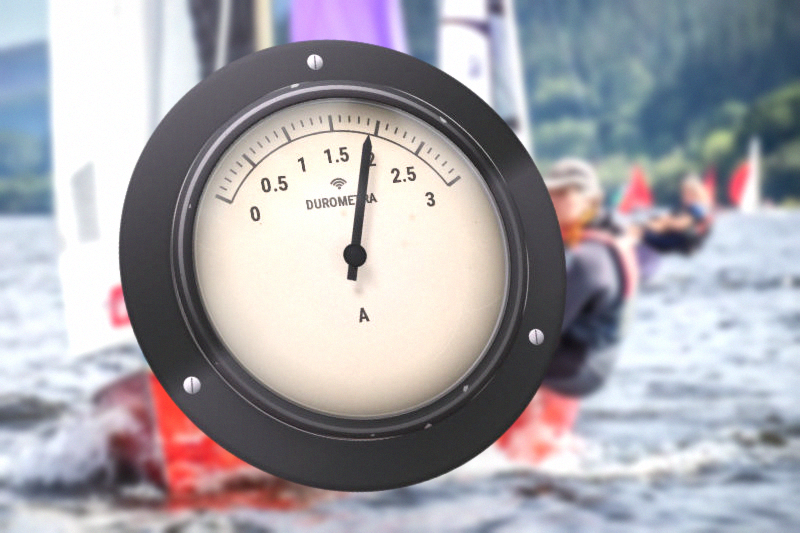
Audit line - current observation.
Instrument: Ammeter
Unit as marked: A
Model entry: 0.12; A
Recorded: 1.9; A
